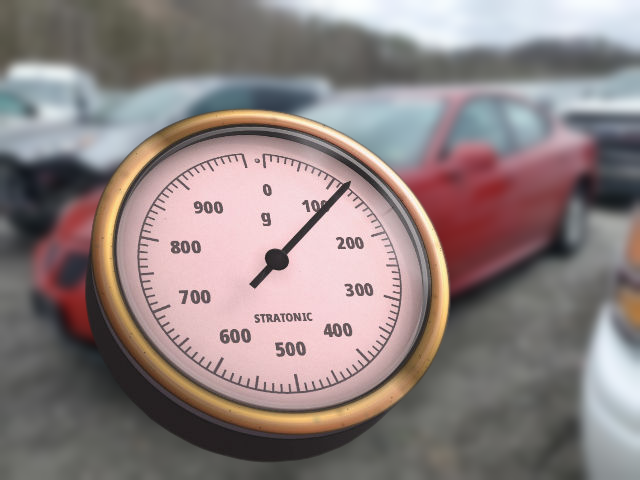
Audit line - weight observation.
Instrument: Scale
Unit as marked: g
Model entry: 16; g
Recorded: 120; g
